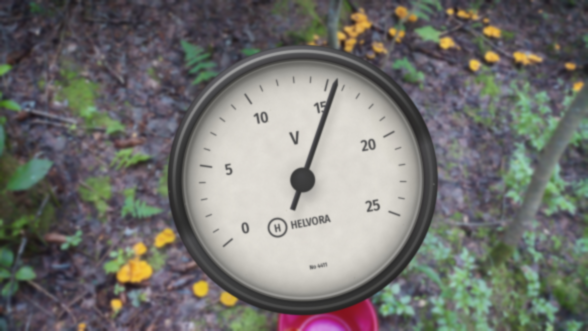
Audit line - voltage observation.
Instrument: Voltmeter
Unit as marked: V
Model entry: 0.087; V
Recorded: 15.5; V
